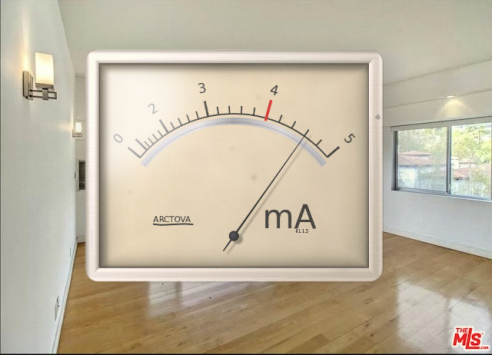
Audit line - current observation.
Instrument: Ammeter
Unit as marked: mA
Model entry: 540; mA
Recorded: 4.6; mA
